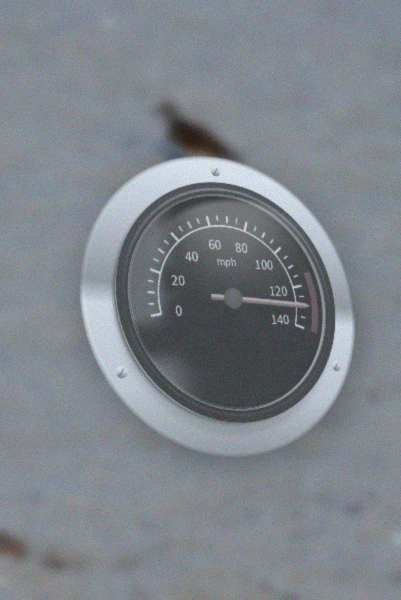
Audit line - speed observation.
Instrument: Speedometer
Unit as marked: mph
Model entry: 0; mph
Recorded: 130; mph
